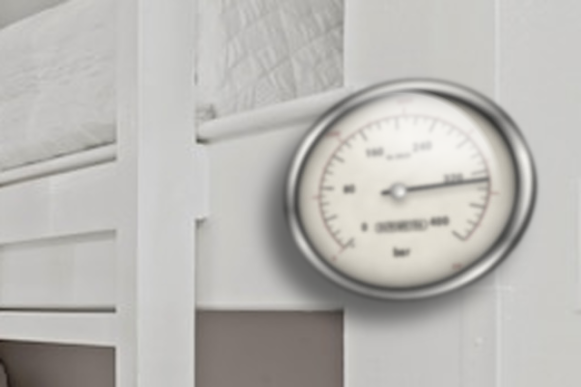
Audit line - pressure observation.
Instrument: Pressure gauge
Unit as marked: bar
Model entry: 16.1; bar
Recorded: 330; bar
